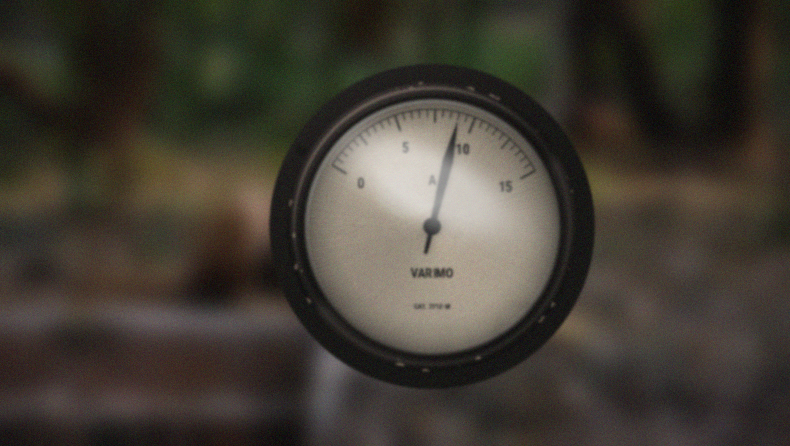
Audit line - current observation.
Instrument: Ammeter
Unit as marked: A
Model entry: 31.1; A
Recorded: 9; A
